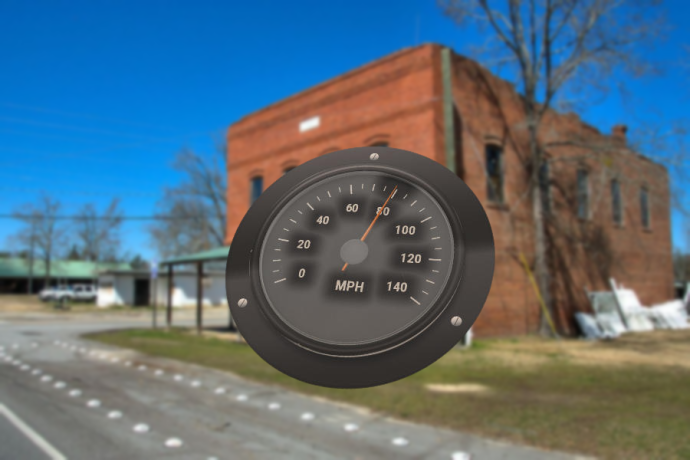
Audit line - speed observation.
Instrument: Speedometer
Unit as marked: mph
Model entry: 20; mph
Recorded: 80; mph
